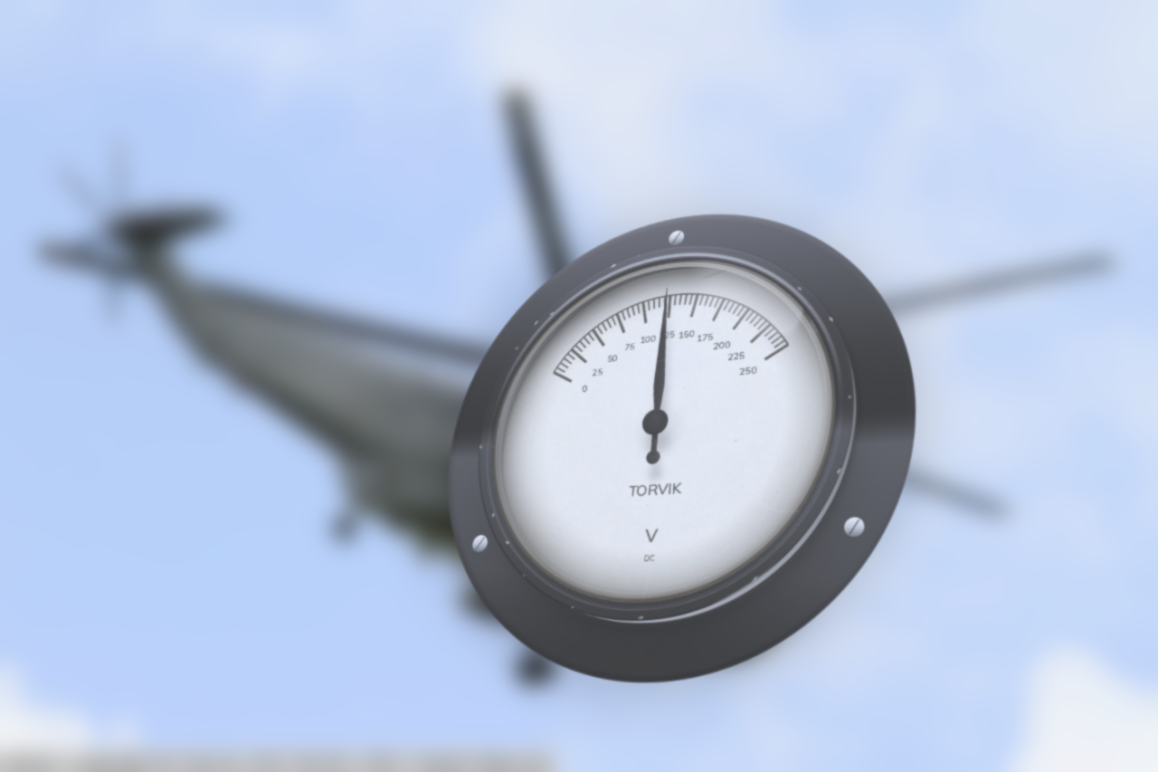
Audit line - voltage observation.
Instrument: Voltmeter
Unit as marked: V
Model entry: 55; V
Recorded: 125; V
